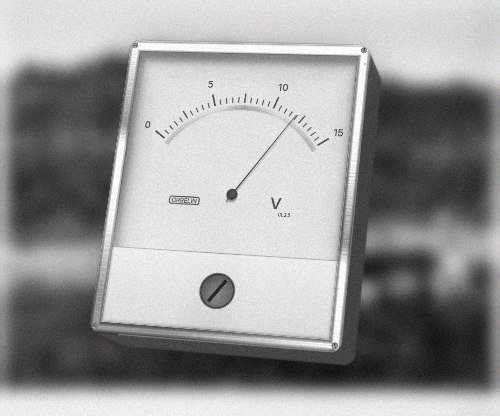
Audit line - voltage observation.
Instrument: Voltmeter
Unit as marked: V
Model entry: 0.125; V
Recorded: 12; V
